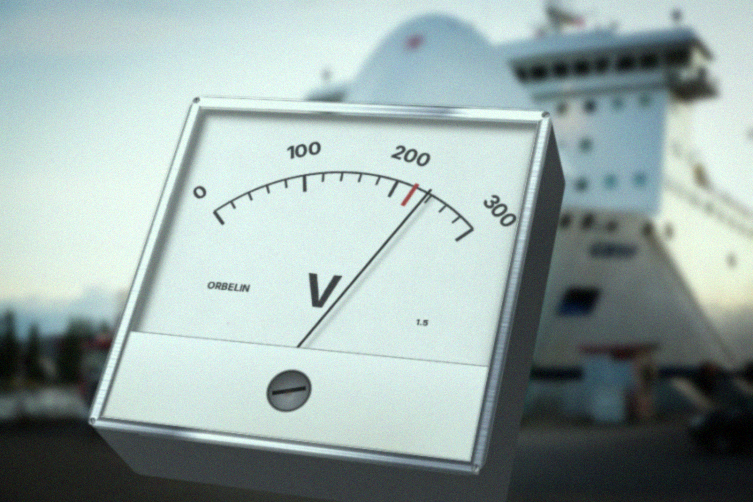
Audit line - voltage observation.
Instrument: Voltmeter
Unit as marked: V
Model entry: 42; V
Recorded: 240; V
